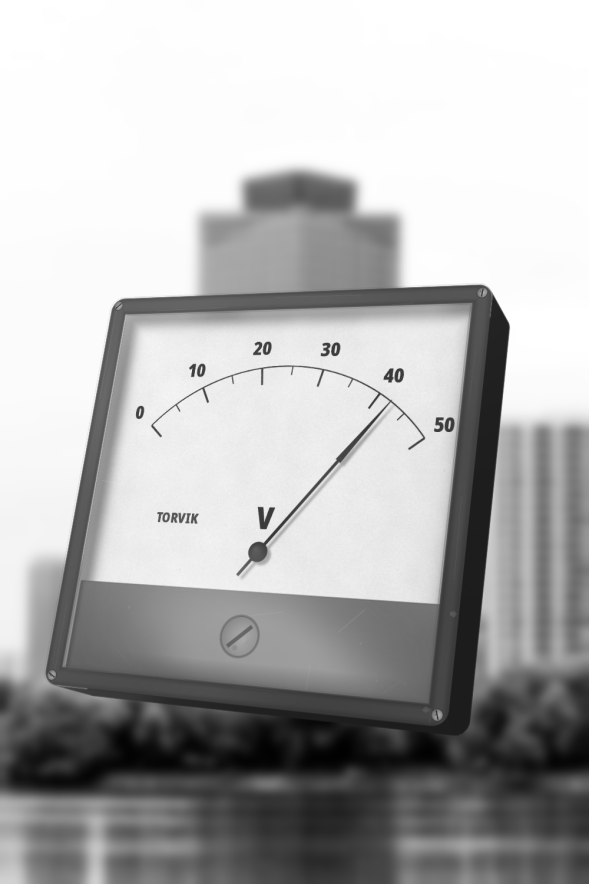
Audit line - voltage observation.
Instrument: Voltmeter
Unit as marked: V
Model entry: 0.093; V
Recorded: 42.5; V
